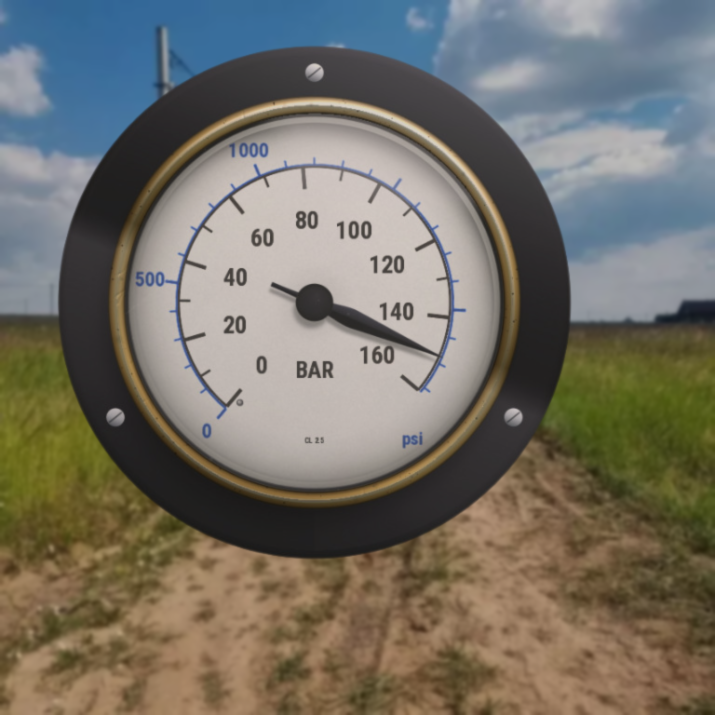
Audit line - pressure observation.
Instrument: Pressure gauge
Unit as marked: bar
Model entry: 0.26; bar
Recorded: 150; bar
